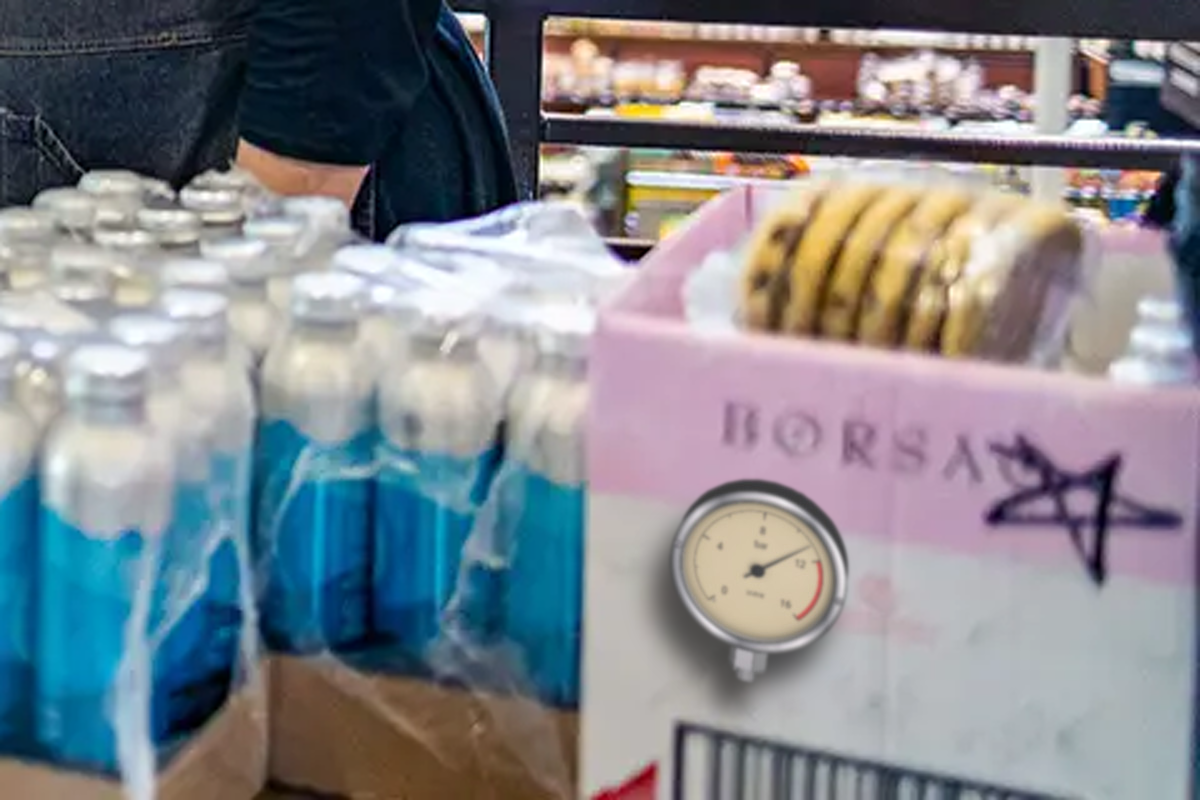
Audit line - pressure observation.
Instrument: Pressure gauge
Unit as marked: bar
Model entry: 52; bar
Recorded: 11; bar
